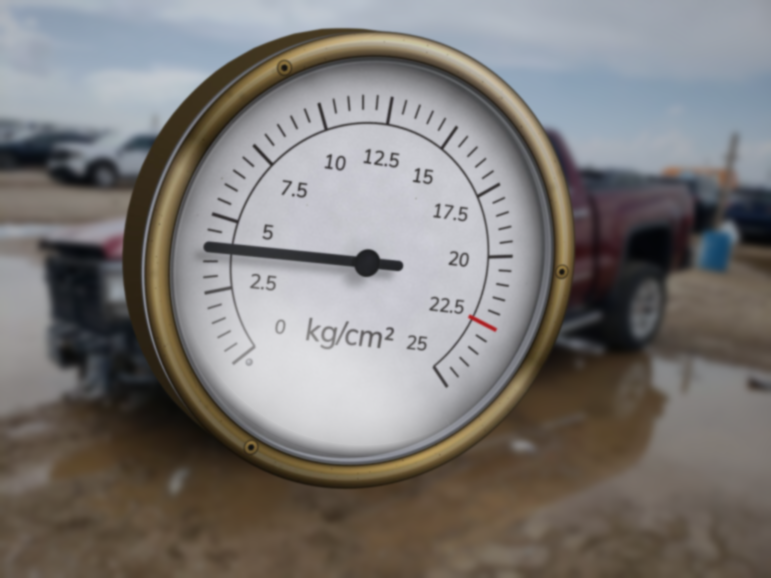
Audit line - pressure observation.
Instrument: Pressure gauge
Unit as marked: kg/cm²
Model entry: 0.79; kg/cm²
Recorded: 4; kg/cm²
